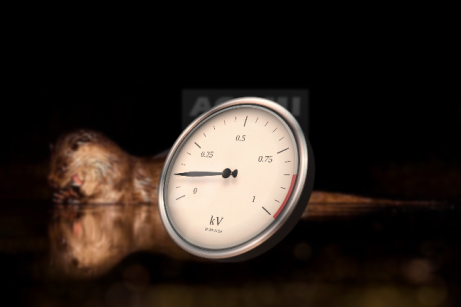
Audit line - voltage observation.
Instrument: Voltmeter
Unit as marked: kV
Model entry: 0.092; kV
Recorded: 0.1; kV
